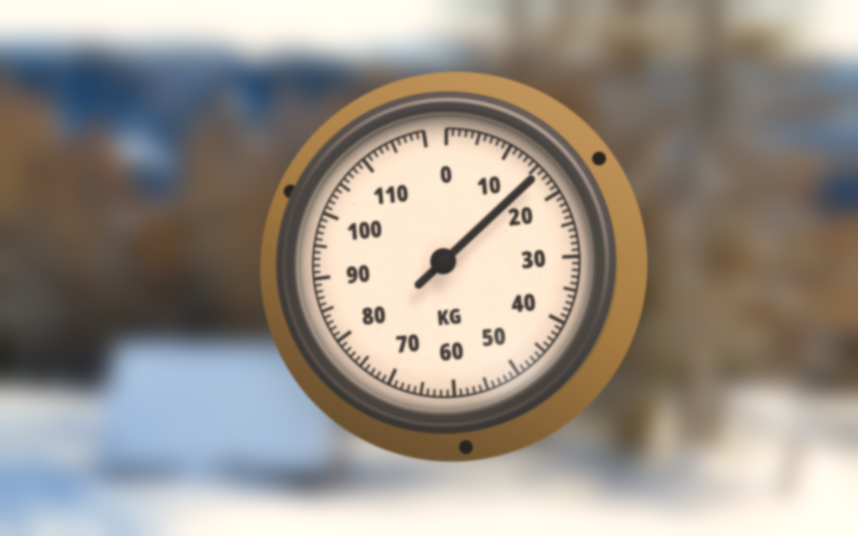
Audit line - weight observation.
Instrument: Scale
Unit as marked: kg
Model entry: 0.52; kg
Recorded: 16; kg
